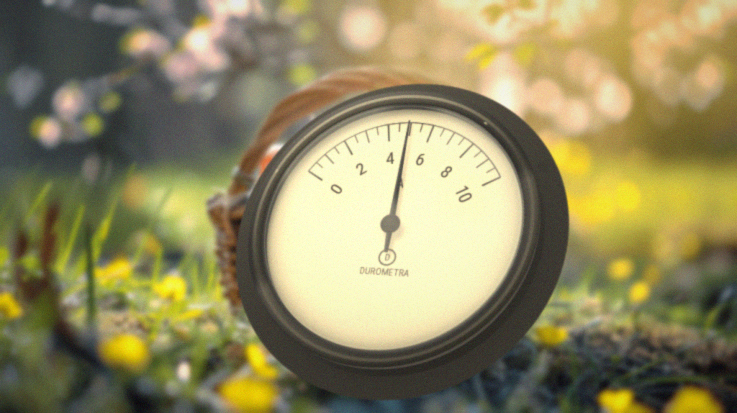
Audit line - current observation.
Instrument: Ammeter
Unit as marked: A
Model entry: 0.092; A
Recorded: 5; A
